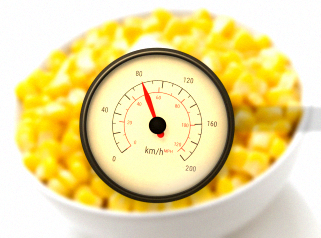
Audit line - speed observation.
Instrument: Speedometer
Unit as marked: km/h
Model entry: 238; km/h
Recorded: 80; km/h
